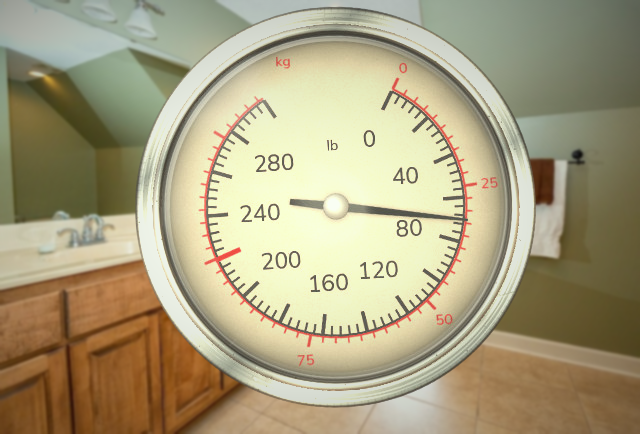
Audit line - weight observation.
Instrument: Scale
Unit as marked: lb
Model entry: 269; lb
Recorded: 70; lb
